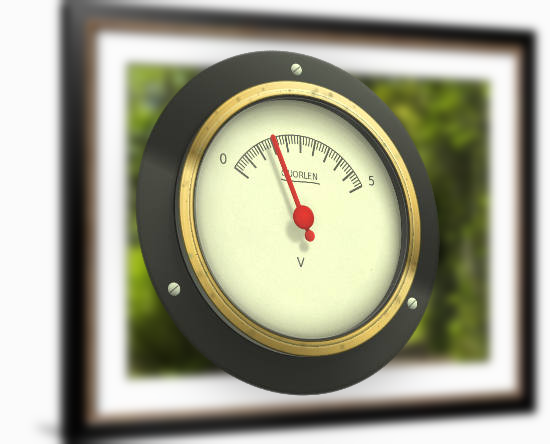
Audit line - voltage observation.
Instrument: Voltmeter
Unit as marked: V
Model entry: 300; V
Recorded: 1.5; V
